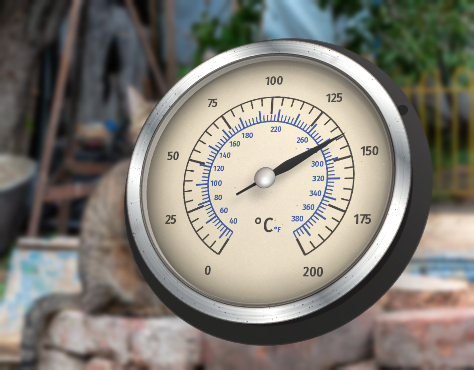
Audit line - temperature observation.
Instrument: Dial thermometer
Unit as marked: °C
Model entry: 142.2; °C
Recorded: 140; °C
